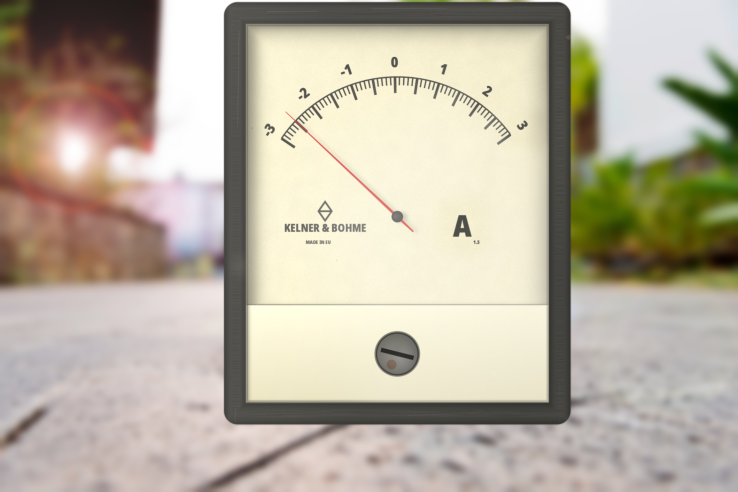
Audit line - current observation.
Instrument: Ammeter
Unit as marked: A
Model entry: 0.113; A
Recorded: -2.5; A
